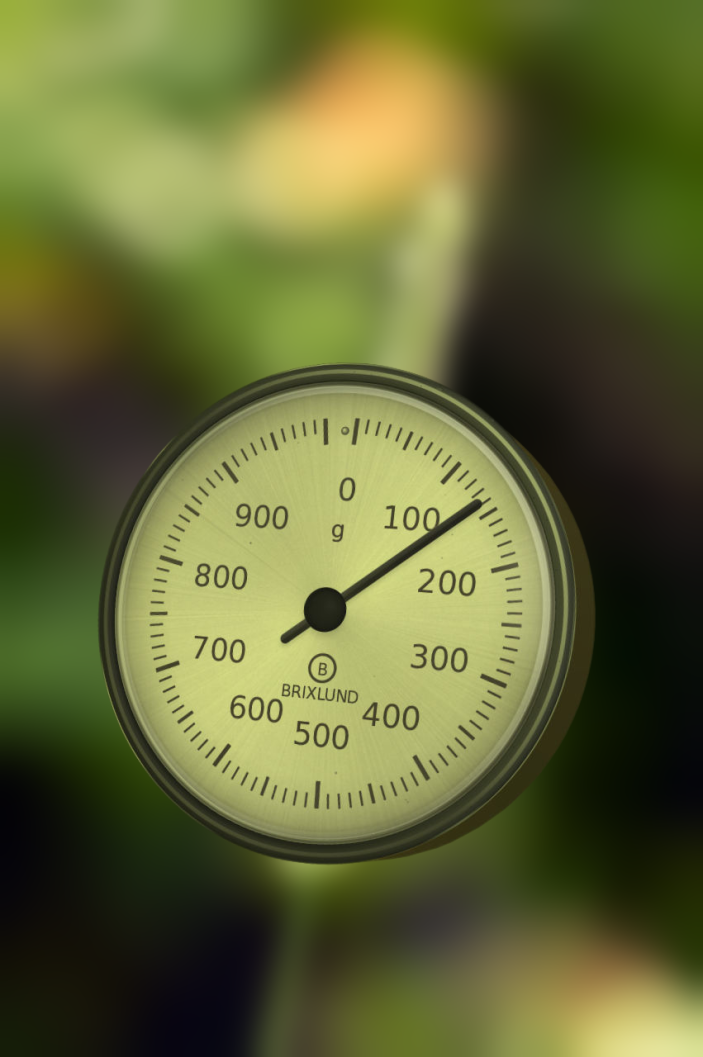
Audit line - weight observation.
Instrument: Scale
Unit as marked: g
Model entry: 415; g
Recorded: 140; g
